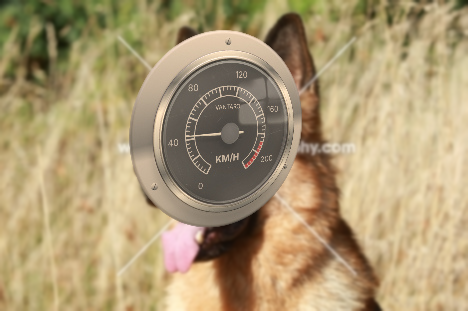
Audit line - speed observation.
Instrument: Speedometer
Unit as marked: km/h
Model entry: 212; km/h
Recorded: 44; km/h
